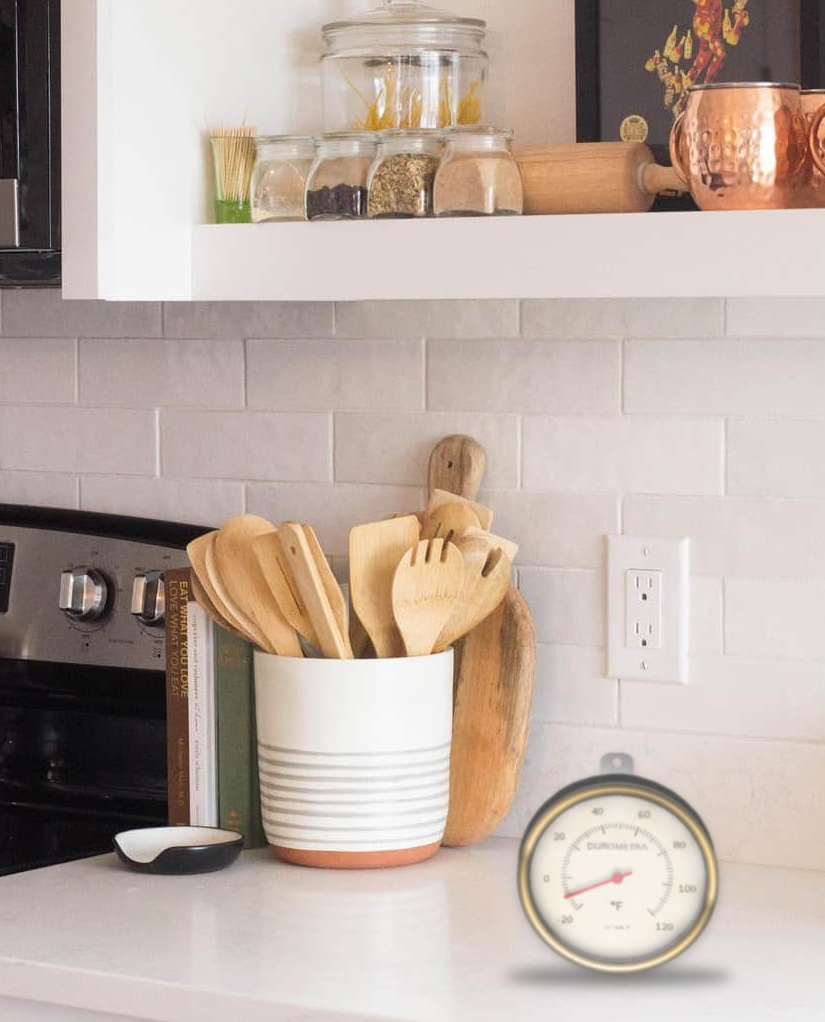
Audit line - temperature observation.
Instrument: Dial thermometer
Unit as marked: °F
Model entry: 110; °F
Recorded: -10; °F
